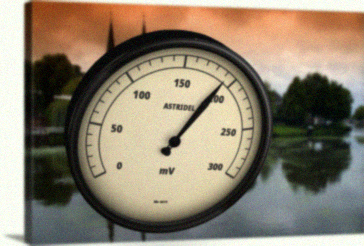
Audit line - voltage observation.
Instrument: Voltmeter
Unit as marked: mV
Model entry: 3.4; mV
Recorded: 190; mV
